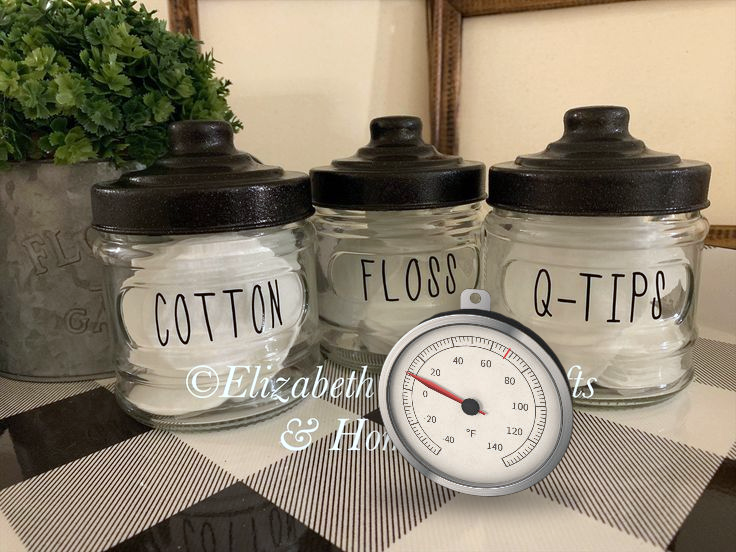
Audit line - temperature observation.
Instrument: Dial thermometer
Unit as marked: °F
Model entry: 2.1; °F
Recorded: 10; °F
